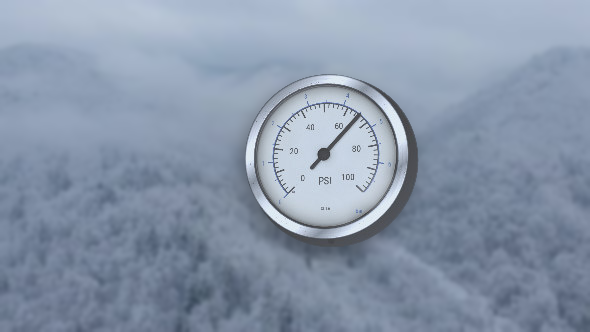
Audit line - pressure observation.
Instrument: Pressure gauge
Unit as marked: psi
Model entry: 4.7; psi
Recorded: 66; psi
